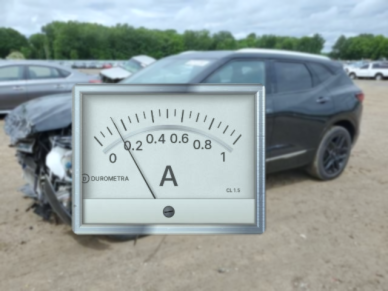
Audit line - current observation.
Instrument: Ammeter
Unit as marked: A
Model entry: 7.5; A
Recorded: 0.15; A
